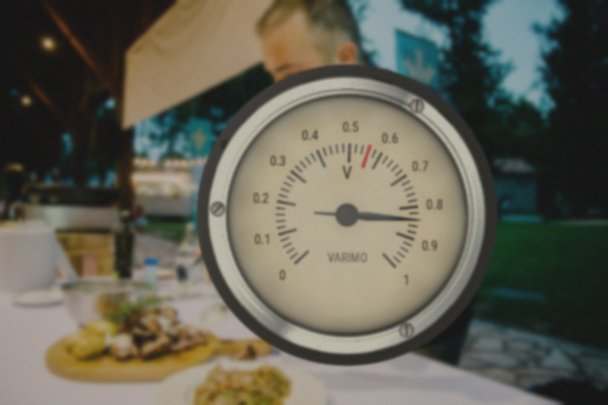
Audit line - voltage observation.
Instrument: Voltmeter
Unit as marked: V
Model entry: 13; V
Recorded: 0.84; V
